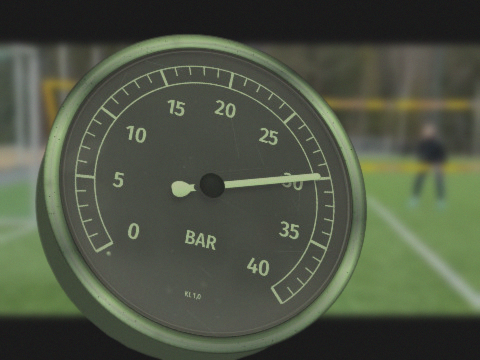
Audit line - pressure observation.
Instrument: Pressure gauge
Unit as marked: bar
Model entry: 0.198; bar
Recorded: 30; bar
